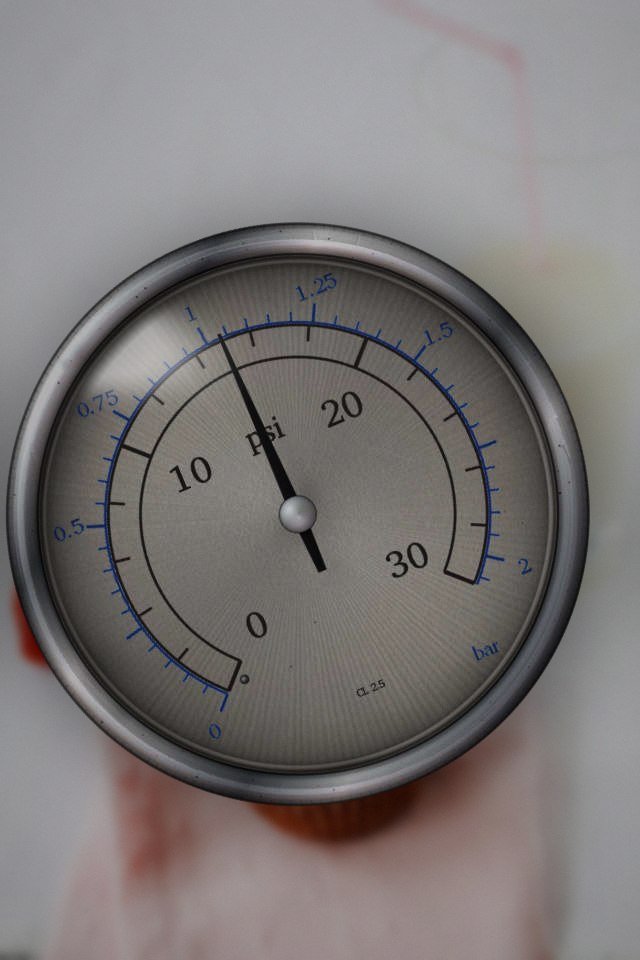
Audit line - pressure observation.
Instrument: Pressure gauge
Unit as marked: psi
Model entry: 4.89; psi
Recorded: 15; psi
